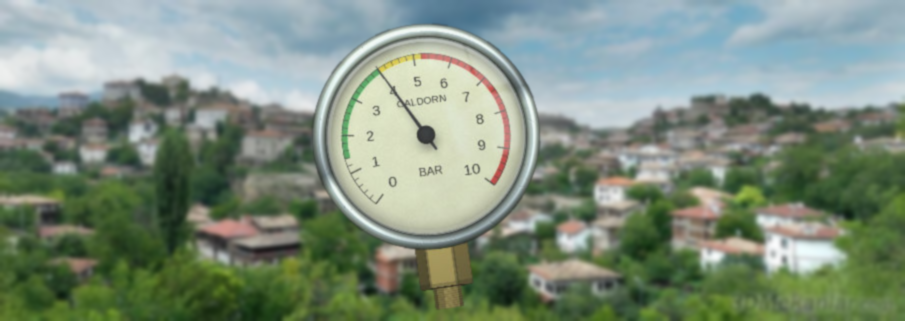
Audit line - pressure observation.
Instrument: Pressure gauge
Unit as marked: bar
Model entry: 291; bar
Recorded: 4; bar
